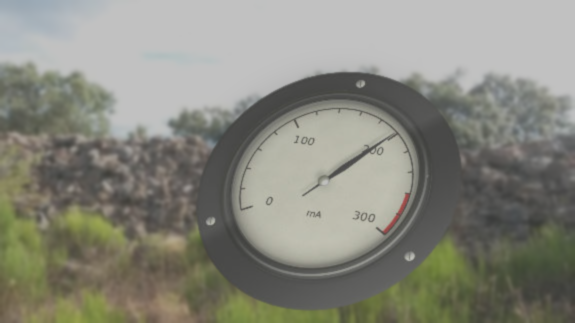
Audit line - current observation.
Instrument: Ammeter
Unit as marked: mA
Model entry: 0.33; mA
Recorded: 200; mA
